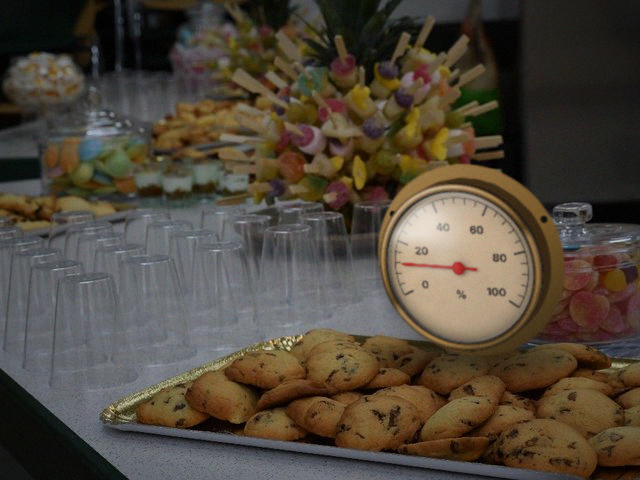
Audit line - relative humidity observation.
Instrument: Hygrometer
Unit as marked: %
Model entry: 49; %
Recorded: 12; %
